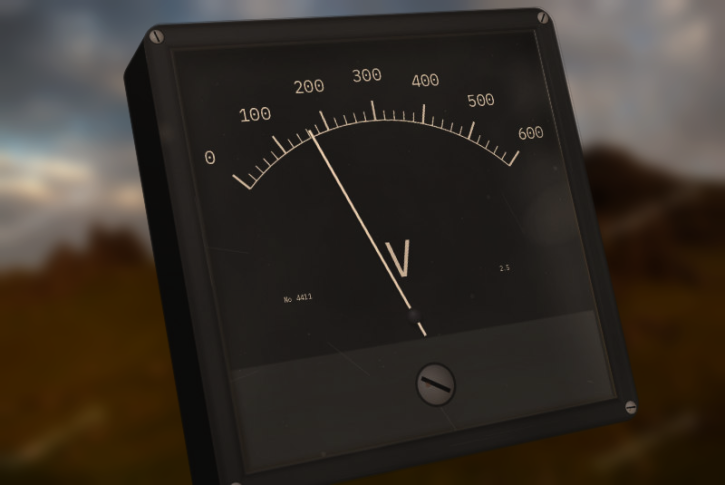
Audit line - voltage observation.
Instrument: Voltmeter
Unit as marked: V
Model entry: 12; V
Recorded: 160; V
